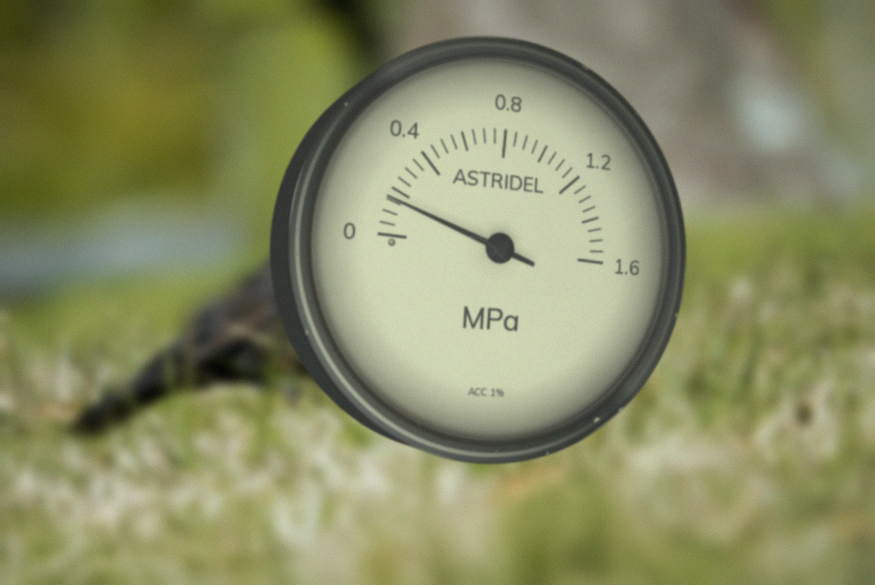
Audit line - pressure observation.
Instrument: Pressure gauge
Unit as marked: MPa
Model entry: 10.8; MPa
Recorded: 0.15; MPa
